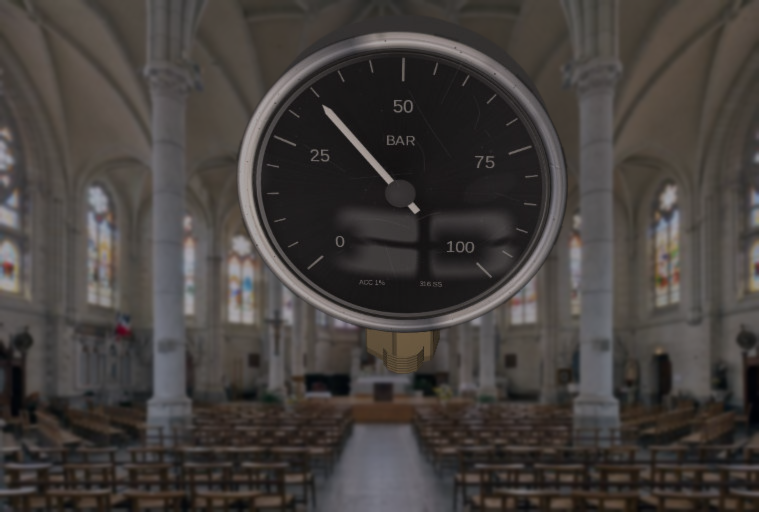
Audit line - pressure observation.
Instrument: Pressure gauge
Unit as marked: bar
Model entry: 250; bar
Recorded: 35; bar
